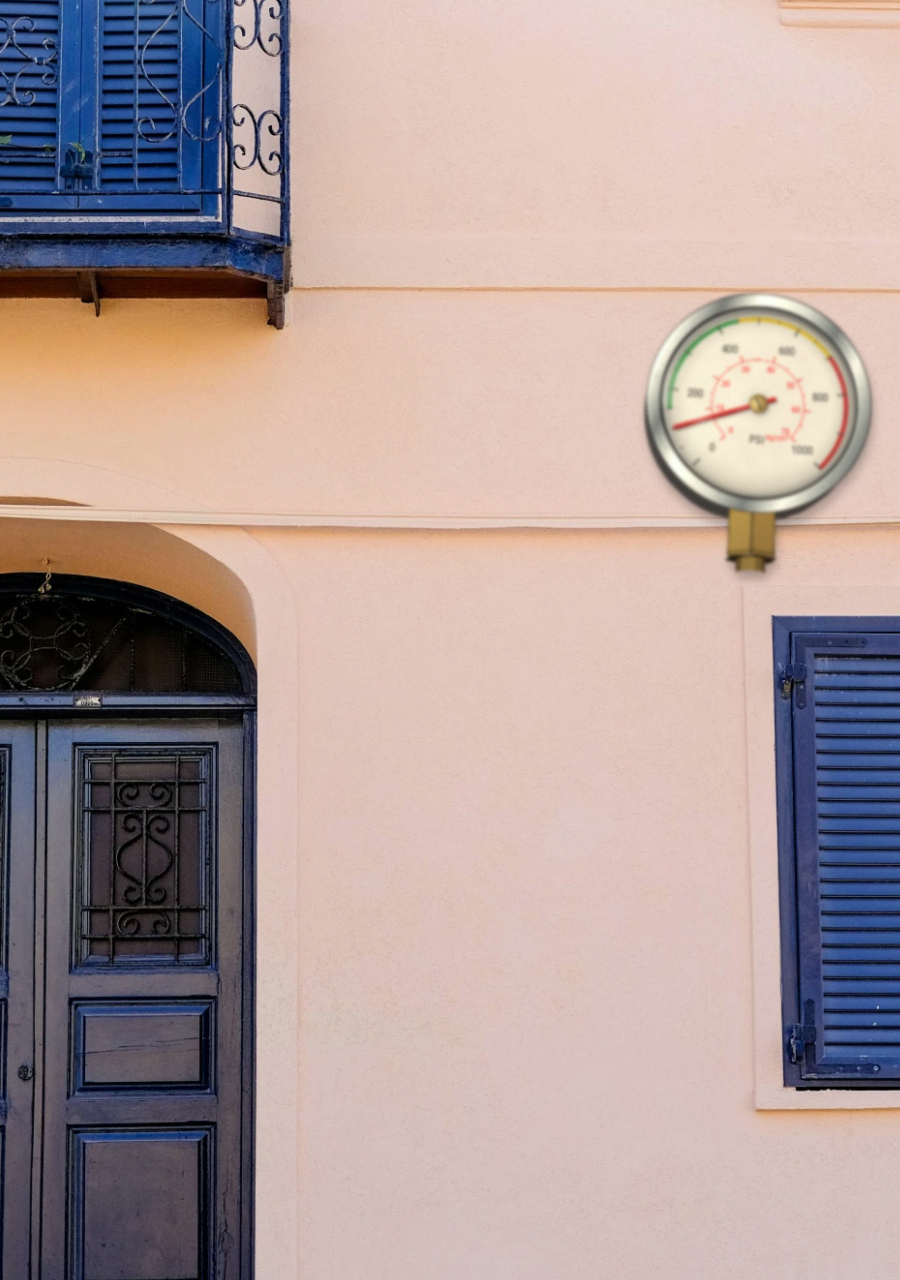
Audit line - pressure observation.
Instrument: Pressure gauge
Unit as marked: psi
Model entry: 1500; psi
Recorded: 100; psi
